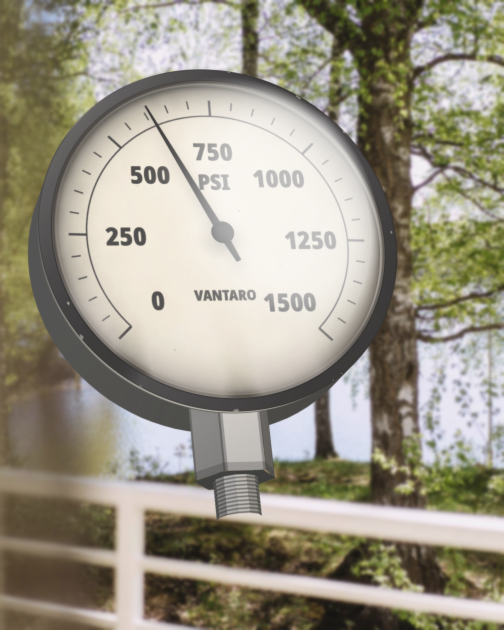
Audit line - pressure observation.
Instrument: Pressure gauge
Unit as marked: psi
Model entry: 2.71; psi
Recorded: 600; psi
